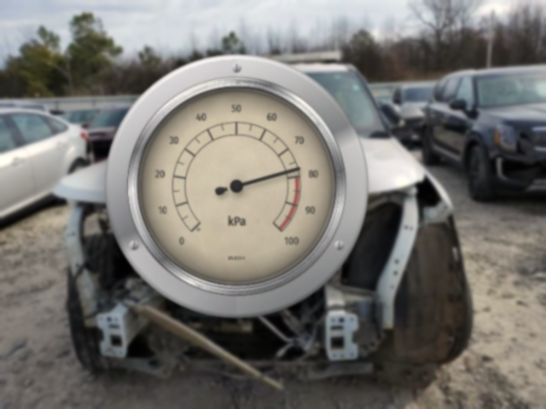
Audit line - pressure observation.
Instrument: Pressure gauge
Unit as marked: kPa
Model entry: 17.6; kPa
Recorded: 77.5; kPa
